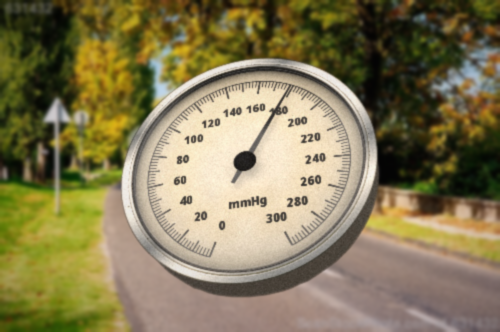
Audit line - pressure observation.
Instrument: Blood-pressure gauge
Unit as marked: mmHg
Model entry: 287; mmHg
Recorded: 180; mmHg
